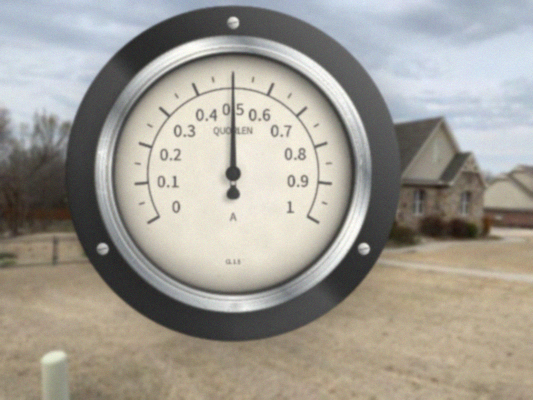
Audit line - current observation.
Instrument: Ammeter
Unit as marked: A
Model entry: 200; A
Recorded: 0.5; A
